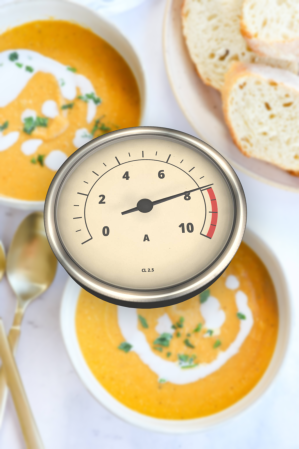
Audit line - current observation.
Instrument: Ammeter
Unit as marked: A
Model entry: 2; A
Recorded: 8; A
